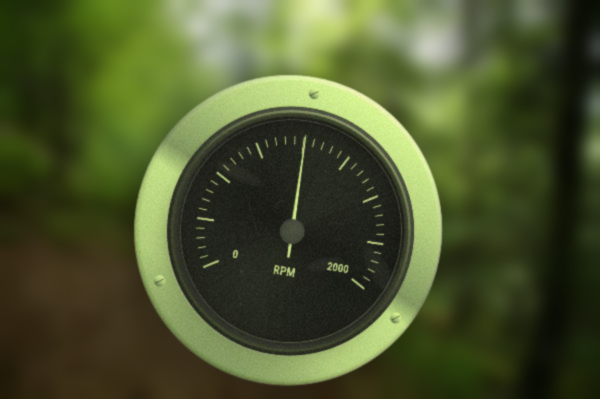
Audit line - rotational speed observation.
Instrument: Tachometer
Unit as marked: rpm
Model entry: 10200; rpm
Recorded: 1000; rpm
